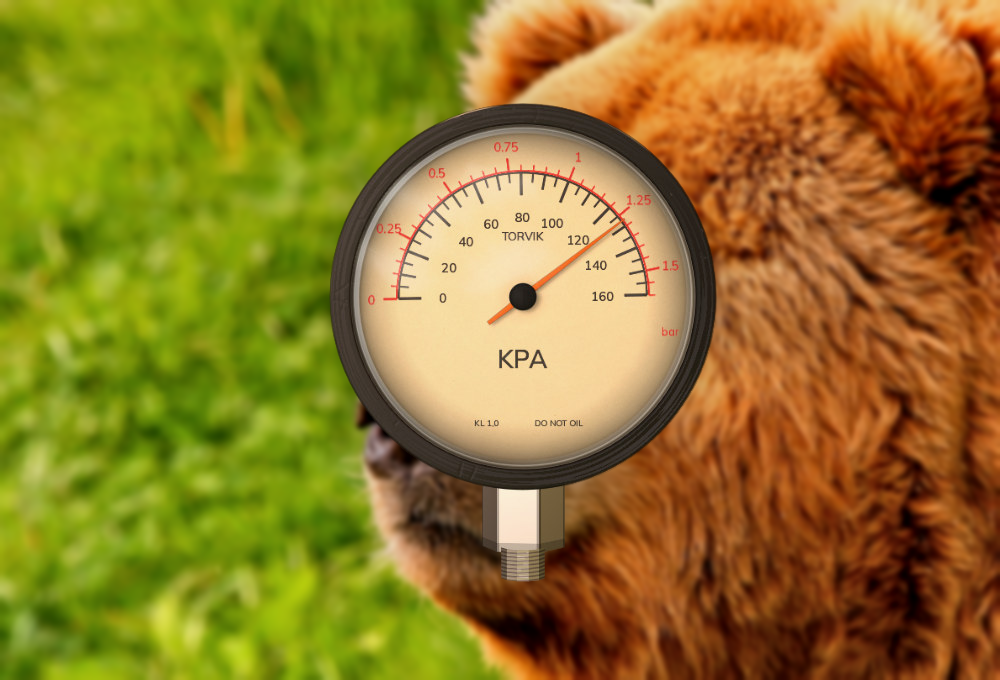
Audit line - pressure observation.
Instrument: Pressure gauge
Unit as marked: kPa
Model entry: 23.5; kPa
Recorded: 127.5; kPa
